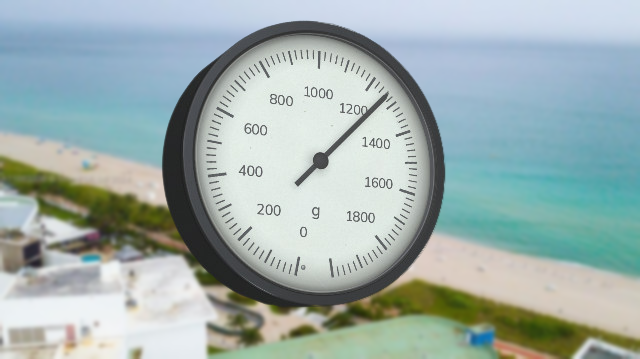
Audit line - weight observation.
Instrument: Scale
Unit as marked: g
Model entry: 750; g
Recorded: 1260; g
